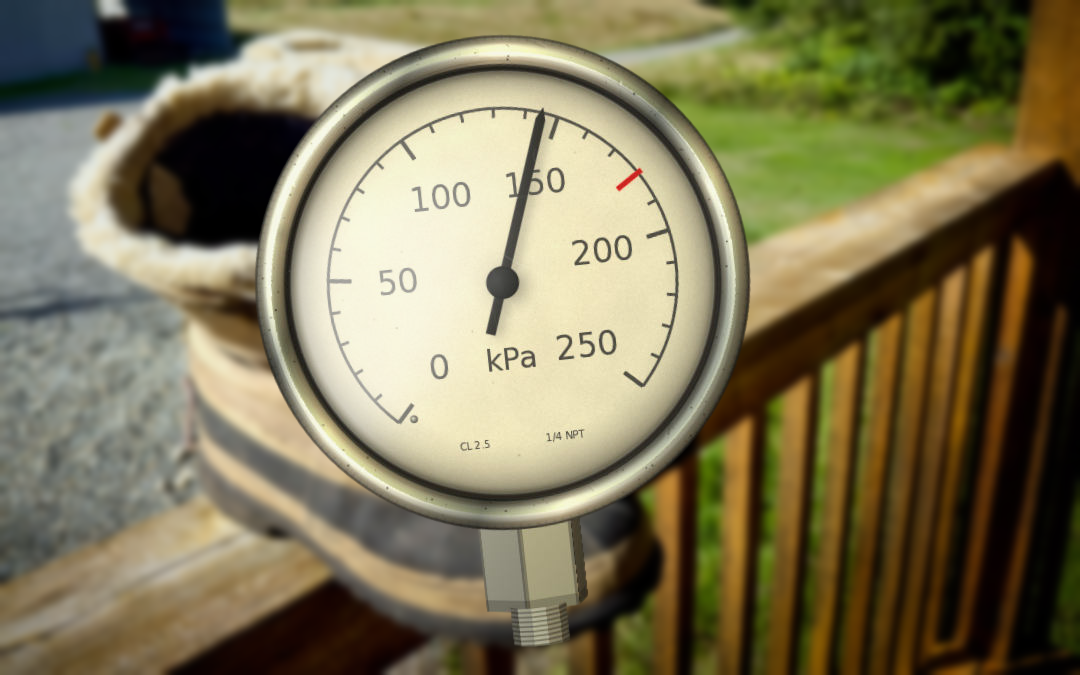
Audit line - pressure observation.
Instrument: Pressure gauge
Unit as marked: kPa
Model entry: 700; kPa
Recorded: 145; kPa
